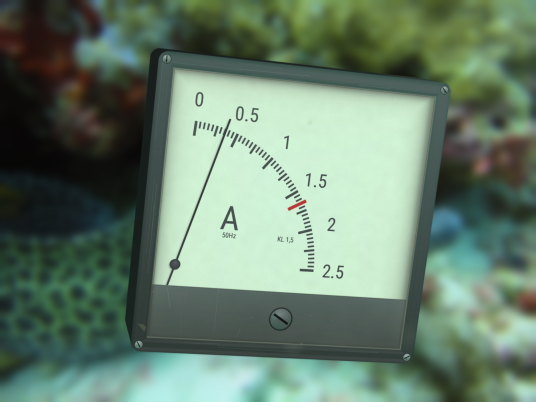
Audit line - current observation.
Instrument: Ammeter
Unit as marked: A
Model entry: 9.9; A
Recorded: 0.35; A
